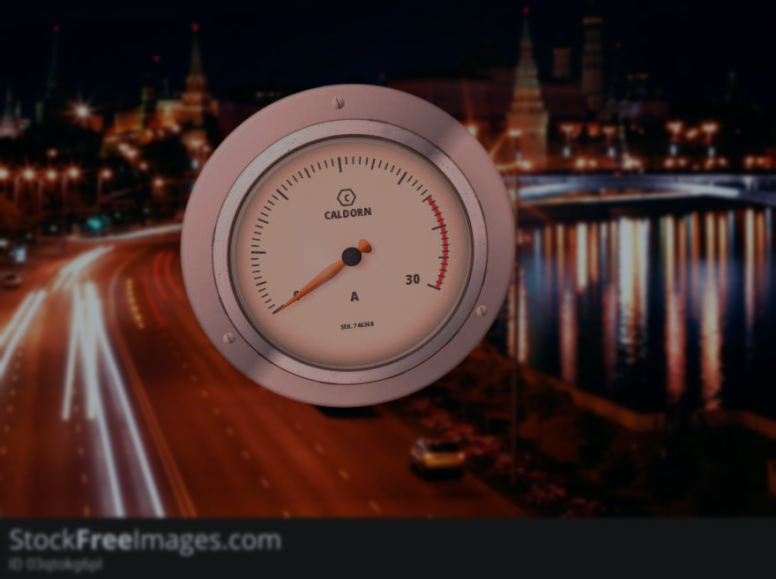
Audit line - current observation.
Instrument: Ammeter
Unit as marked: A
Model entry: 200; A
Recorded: 0; A
